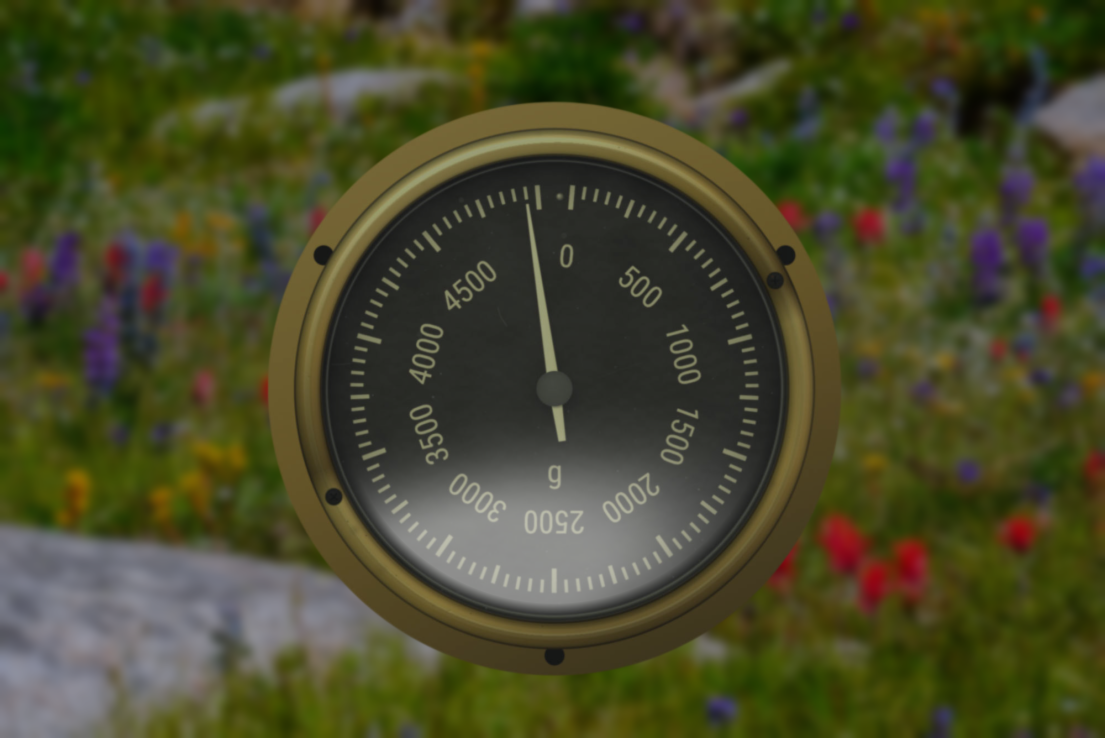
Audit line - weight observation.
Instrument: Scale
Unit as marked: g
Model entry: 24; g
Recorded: 4950; g
